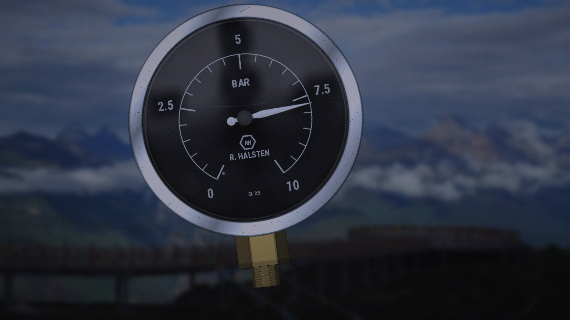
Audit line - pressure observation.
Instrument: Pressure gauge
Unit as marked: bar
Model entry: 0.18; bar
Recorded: 7.75; bar
